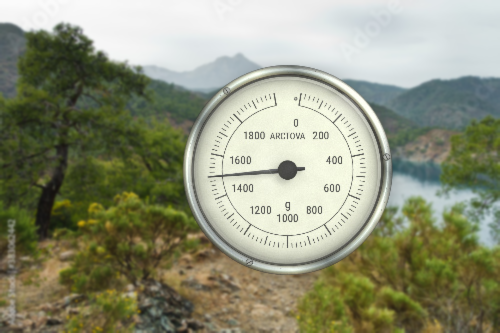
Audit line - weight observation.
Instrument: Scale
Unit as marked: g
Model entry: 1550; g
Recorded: 1500; g
